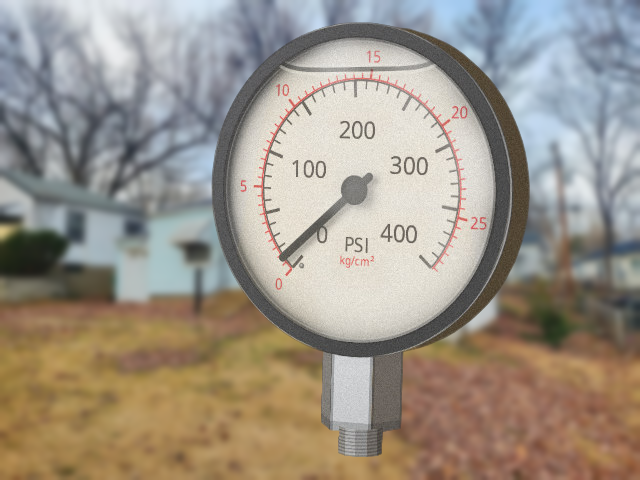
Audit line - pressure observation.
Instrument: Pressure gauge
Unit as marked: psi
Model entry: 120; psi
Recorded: 10; psi
